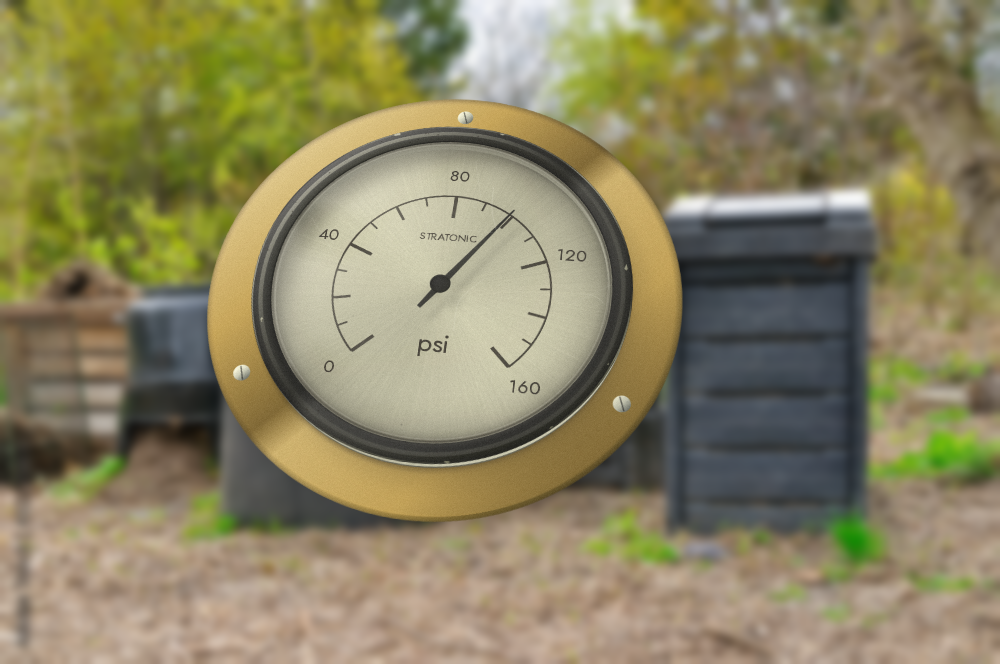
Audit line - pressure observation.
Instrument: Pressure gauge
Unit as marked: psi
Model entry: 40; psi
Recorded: 100; psi
